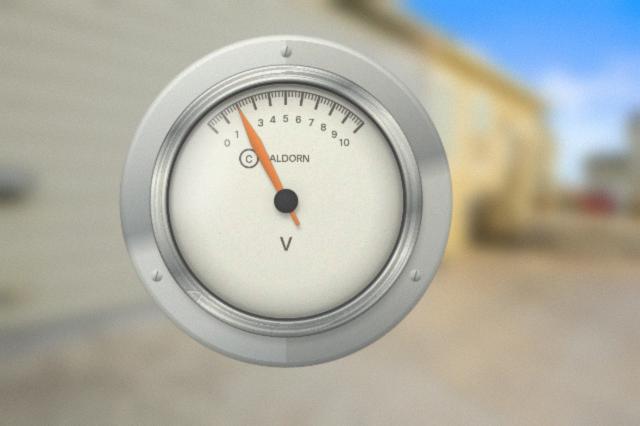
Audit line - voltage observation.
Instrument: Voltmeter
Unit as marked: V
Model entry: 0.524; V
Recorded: 2; V
